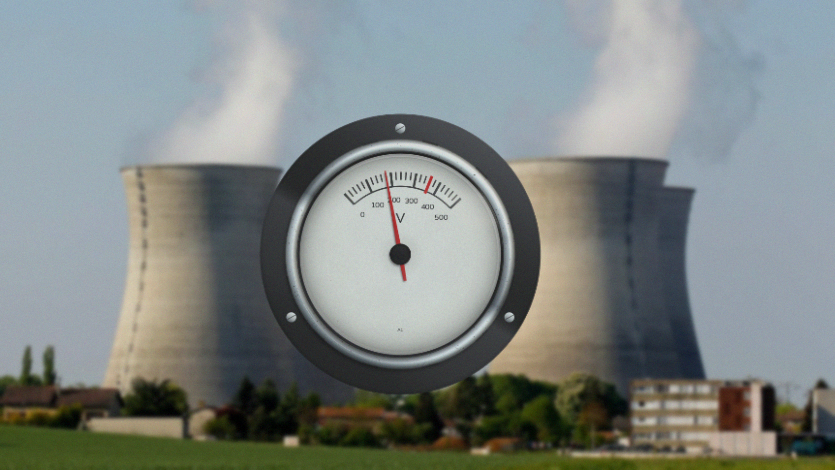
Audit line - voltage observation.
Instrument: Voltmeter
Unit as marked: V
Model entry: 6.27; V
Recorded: 180; V
